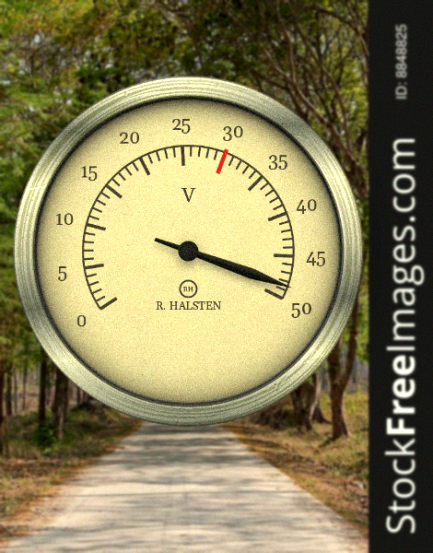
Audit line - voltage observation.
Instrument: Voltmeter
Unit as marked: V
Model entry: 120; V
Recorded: 48.5; V
